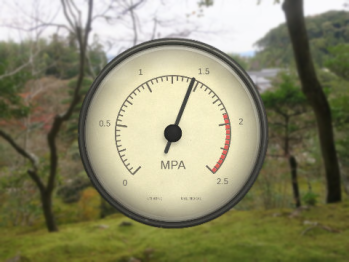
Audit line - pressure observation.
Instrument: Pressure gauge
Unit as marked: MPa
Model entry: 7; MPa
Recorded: 1.45; MPa
